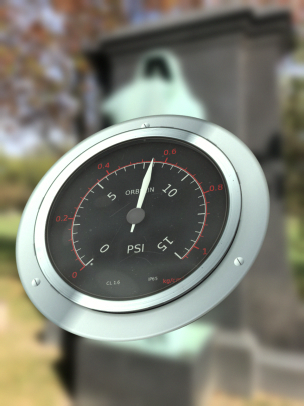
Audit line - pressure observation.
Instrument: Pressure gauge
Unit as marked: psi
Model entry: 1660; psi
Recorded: 8; psi
